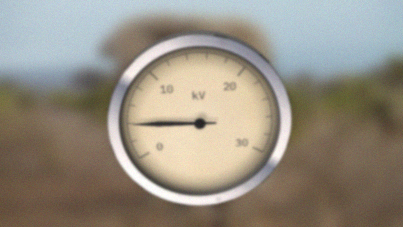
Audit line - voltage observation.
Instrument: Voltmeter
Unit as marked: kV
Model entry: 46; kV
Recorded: 4; kV
